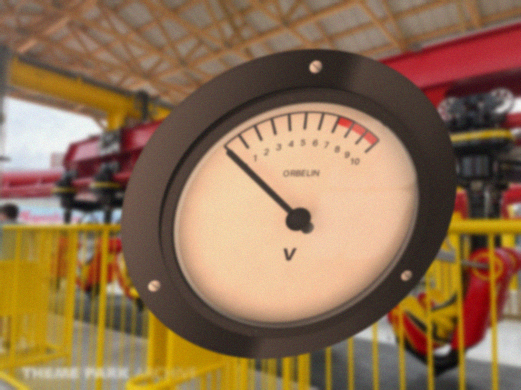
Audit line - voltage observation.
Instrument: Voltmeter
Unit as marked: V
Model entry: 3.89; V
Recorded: 0; V
